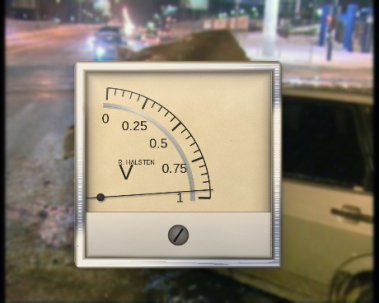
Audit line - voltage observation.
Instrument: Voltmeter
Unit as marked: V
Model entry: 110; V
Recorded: 0.95; V
